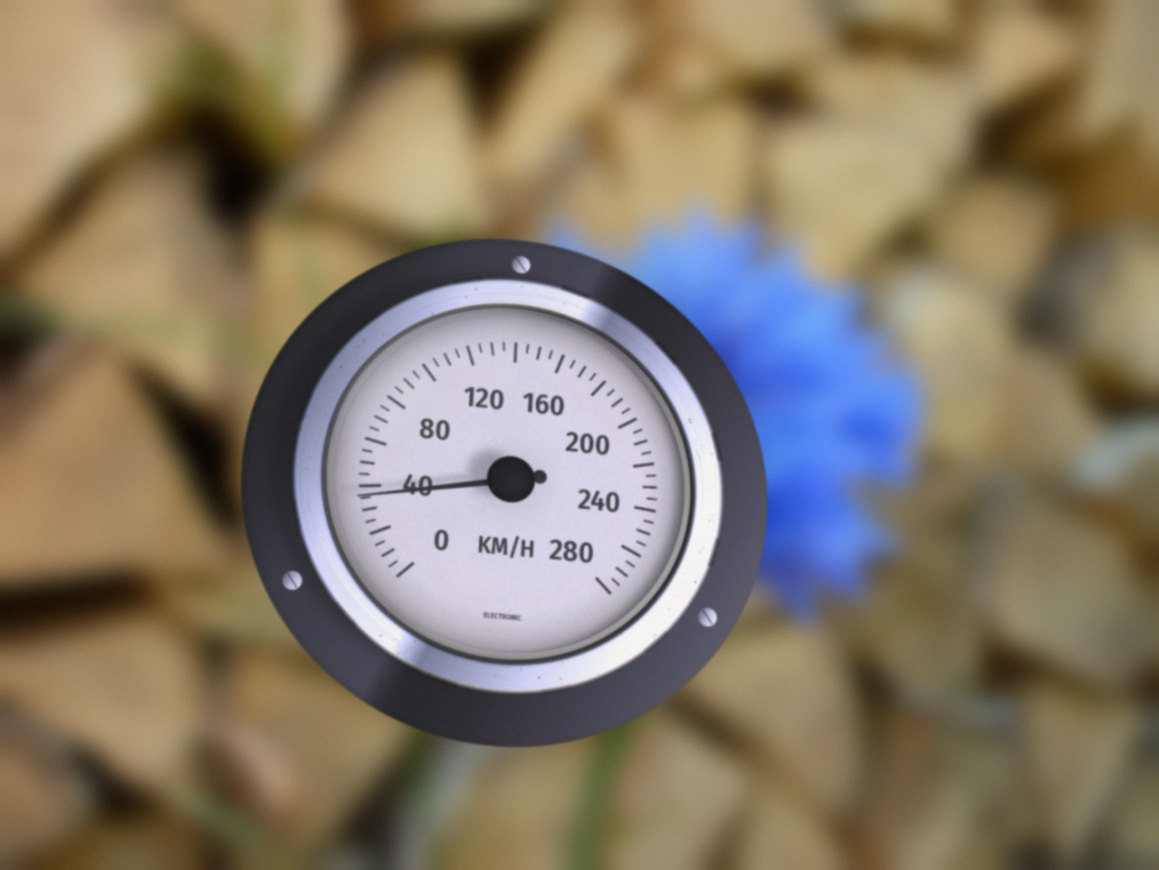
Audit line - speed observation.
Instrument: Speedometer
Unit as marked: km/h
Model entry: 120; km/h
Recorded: 35; km/h
